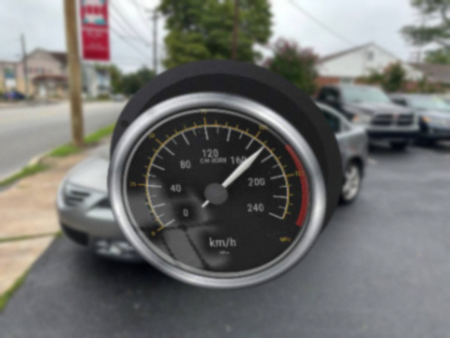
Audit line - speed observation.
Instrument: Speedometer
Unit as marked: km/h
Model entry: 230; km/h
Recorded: 170; km/h
